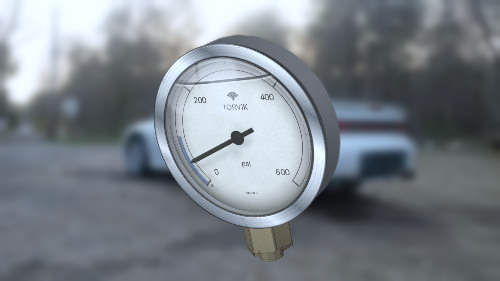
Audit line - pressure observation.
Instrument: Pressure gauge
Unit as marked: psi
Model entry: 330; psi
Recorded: 50; psi
